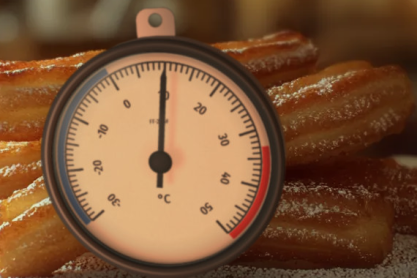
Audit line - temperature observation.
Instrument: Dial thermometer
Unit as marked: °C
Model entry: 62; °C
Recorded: 10; °C
